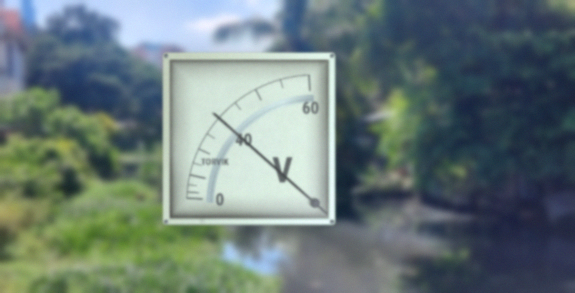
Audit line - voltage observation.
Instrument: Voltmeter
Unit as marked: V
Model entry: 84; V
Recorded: 40; V
